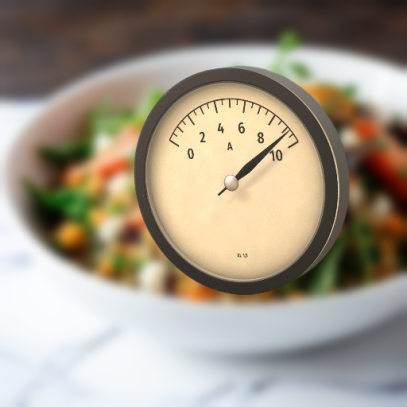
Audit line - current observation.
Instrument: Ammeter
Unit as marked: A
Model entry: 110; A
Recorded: 9.25; A
